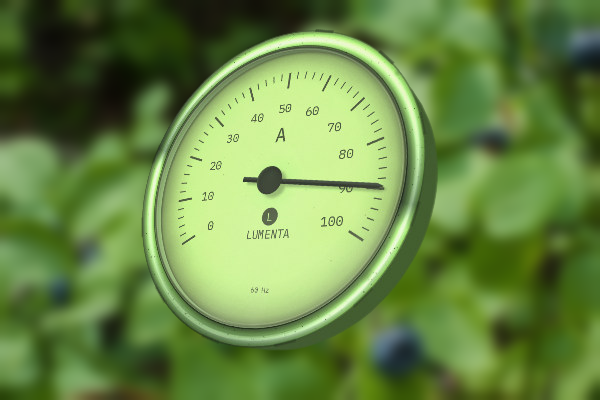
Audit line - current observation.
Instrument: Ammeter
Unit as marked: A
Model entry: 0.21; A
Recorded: 90; A
